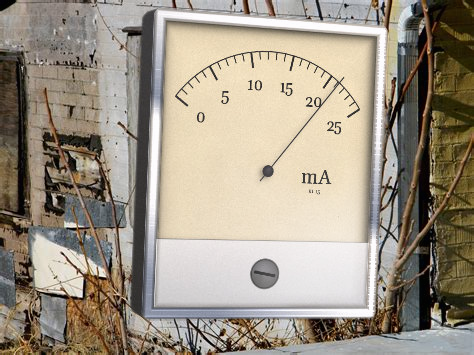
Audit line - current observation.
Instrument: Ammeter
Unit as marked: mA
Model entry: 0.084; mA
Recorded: 21; mA
